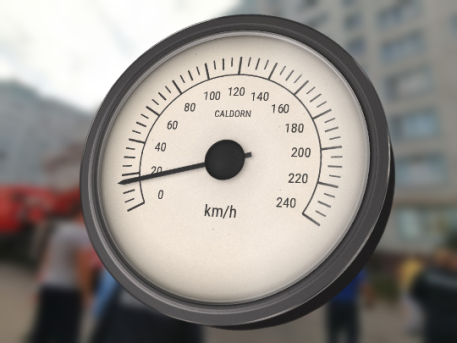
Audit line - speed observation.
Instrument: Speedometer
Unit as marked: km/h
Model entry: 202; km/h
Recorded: 15; km/h
